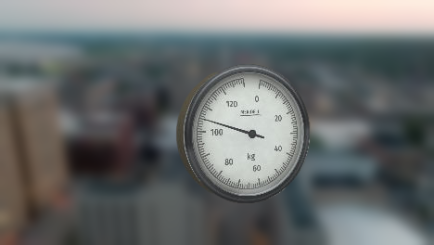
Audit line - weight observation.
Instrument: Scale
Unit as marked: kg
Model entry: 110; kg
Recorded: 105; kg
